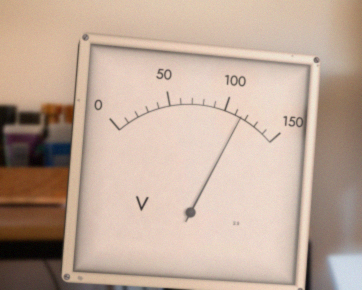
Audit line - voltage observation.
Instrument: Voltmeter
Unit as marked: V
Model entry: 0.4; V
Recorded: 115; V
